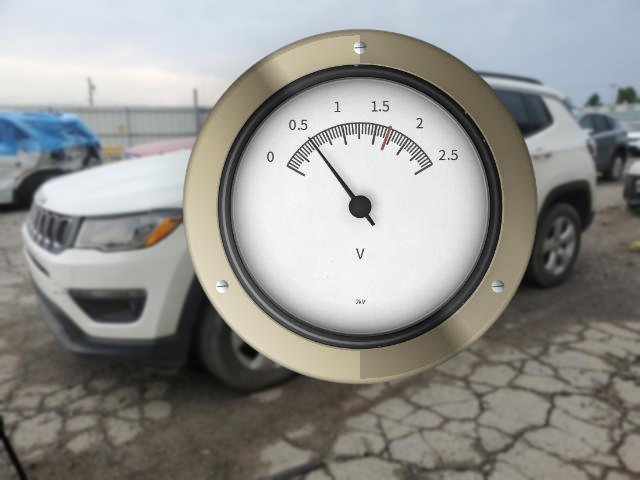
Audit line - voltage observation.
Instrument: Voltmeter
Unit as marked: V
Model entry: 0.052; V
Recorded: 0.5; V
